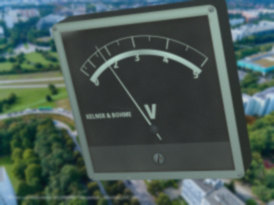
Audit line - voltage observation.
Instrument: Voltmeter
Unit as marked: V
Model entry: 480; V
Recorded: 1.75; V
